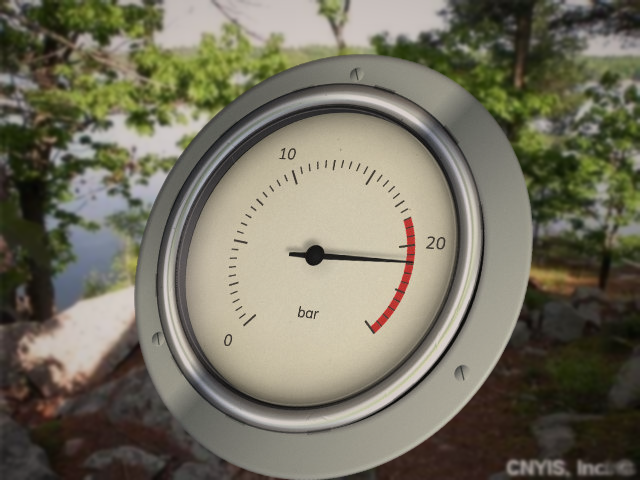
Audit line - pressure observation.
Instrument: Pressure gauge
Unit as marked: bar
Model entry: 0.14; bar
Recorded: 21; bar
